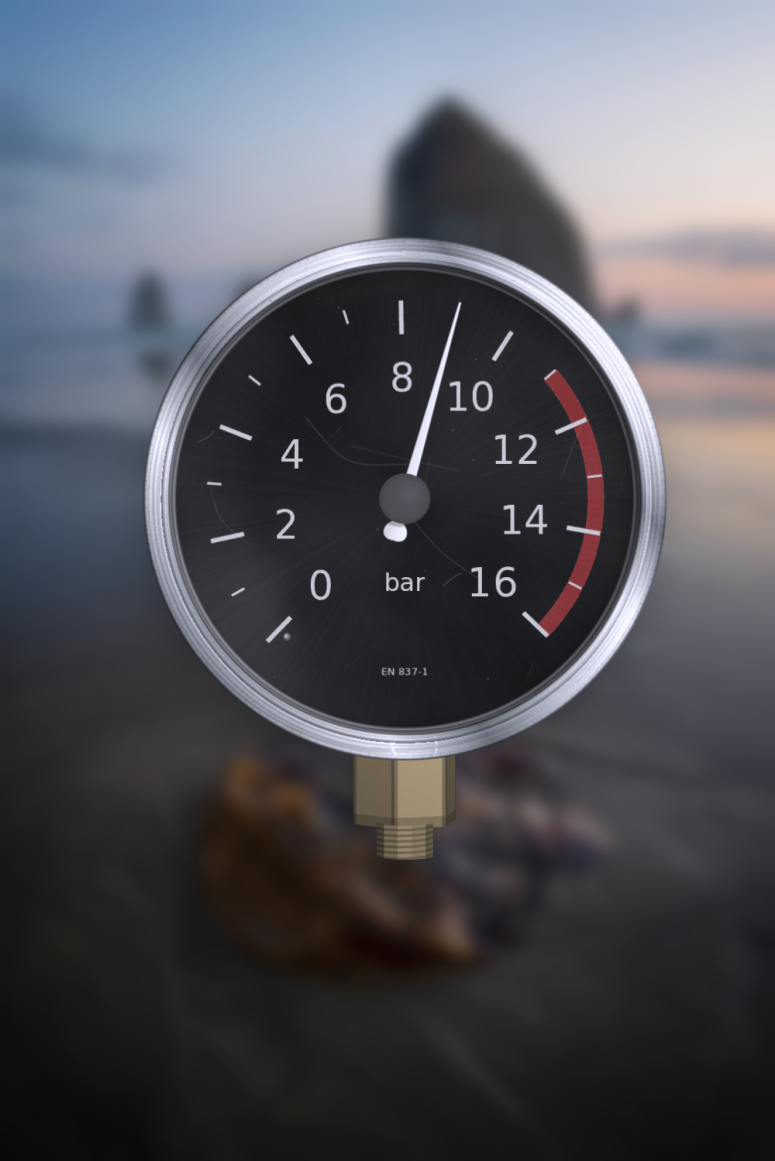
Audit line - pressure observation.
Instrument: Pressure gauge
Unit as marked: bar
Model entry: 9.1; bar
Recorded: 9; bar
